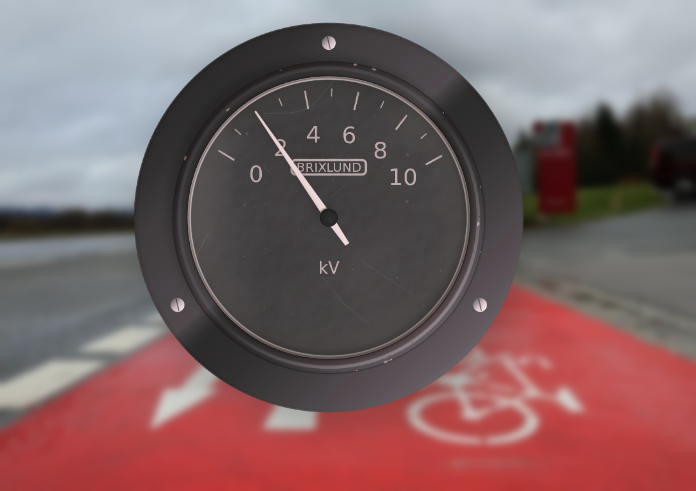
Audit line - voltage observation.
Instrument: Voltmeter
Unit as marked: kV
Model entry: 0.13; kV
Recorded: 2; kV
